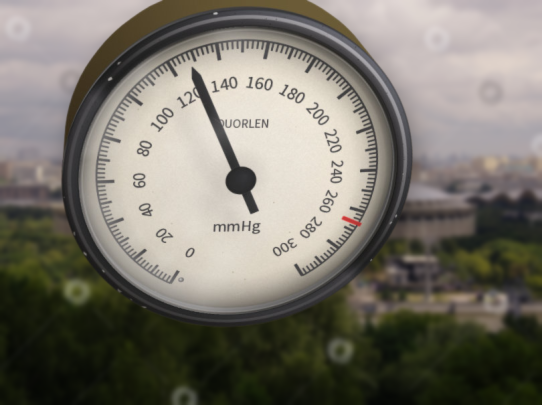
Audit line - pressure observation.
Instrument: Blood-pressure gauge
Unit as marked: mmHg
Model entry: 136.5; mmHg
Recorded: 128; mmHg
